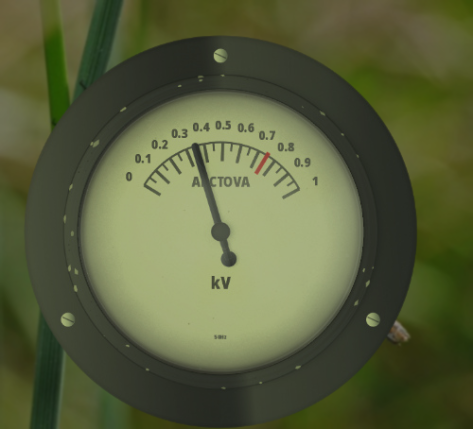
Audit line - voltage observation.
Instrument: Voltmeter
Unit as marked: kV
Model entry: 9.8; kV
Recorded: 0.35; kV
